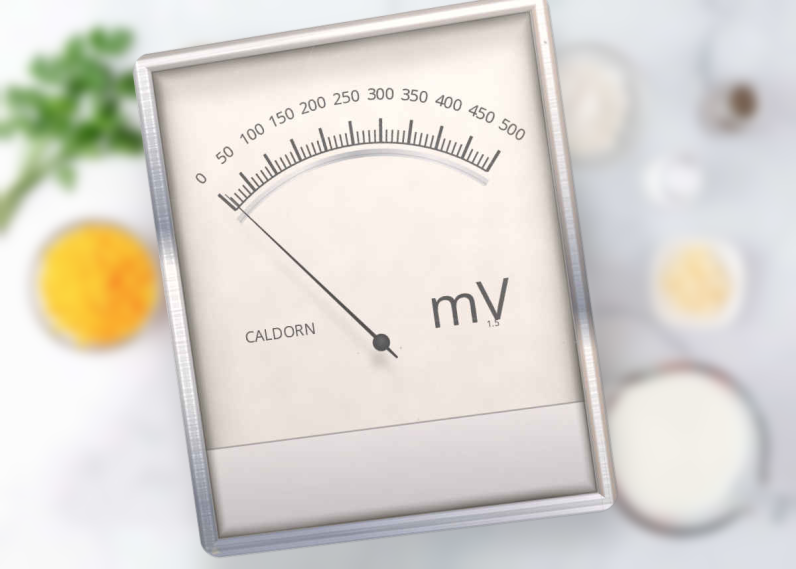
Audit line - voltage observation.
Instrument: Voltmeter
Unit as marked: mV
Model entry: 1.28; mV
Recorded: 10; mV
